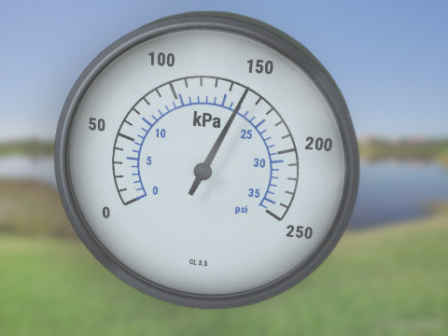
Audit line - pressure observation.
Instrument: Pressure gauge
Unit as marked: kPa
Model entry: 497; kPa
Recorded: 150; kPa
